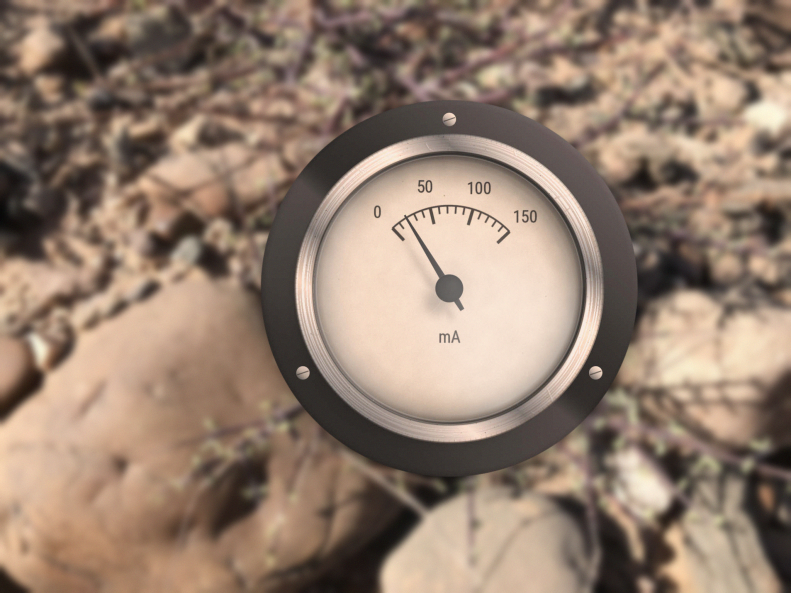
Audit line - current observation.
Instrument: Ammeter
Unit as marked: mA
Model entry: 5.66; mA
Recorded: 20; mA
